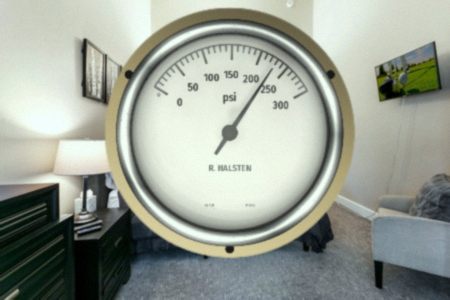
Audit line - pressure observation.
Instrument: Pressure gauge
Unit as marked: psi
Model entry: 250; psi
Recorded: 230; psi
